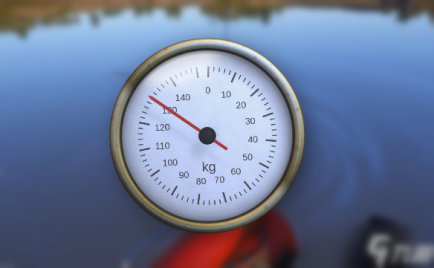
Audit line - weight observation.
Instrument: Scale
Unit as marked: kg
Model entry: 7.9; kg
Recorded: 130; kg
